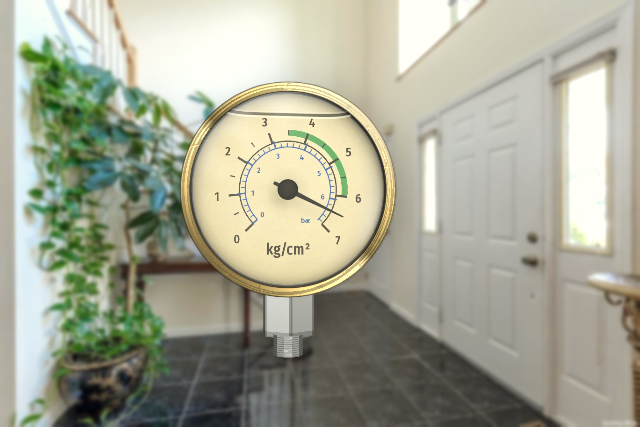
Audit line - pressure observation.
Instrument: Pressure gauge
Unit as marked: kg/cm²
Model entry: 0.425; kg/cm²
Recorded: 6.5; kg/cm²
